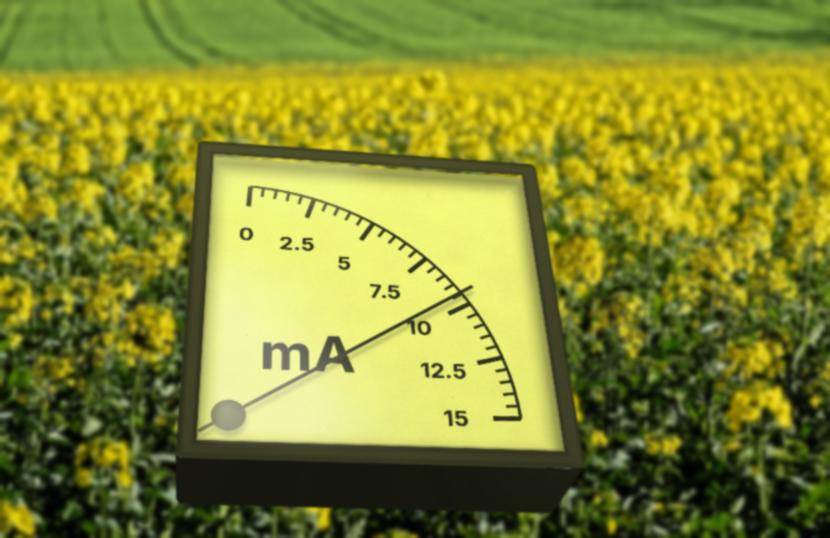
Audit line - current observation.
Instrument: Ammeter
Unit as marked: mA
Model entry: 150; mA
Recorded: 9.5; mA
